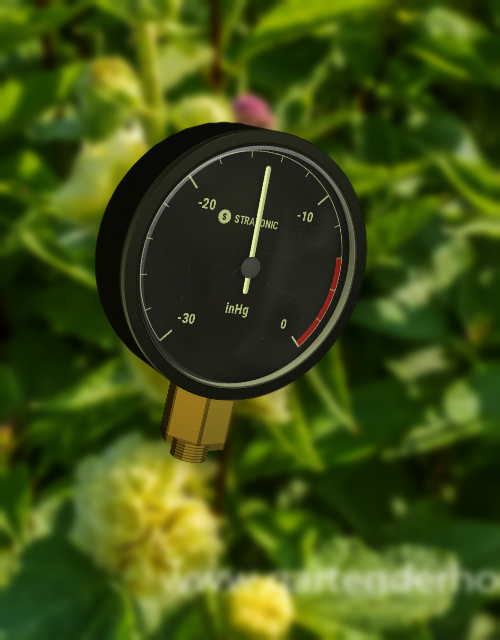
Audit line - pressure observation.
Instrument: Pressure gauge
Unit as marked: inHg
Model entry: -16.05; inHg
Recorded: -15; inHg
